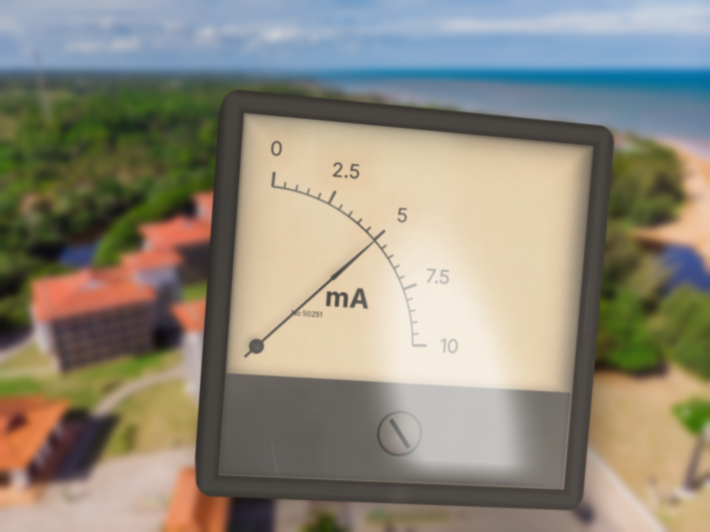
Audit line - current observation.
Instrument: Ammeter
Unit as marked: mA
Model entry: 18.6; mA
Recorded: 5; mA
